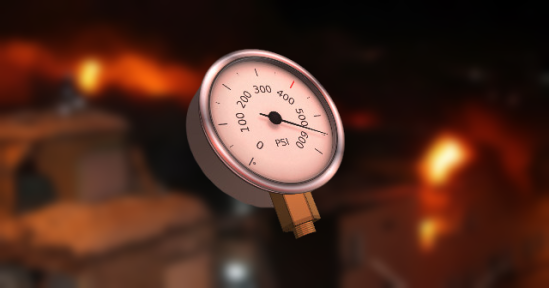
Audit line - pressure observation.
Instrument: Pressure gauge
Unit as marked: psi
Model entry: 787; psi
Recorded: 550; psi
